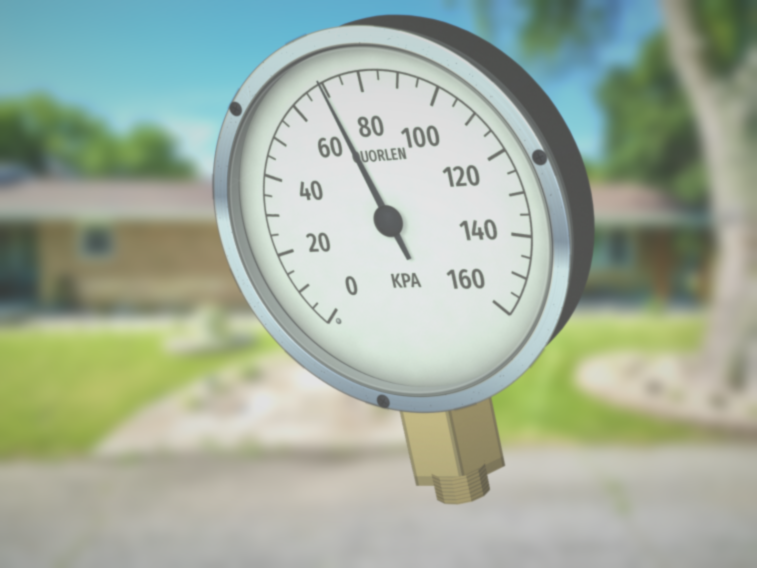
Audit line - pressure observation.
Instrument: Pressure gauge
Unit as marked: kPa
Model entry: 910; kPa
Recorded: 70; kPa
